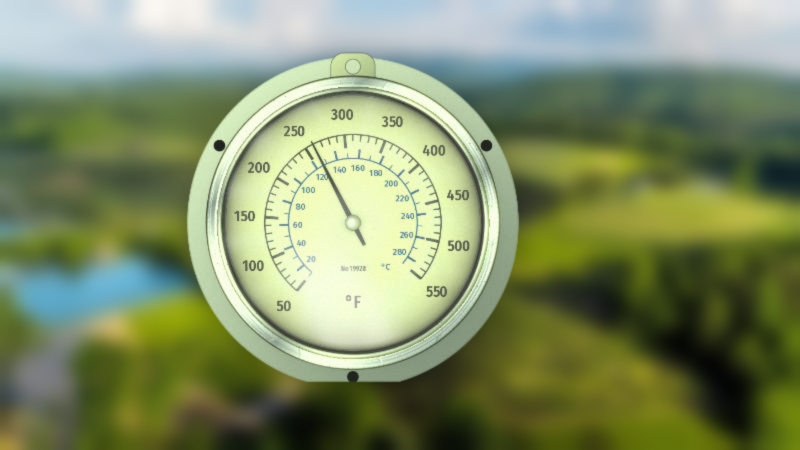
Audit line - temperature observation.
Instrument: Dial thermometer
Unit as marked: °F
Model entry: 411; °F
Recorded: 260; °F
